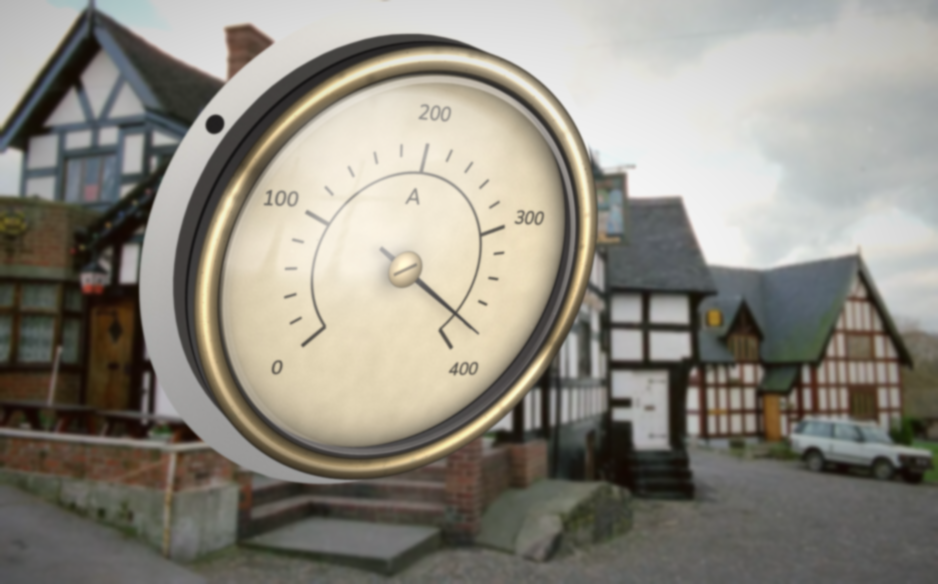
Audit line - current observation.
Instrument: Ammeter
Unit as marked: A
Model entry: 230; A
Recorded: 380; A
